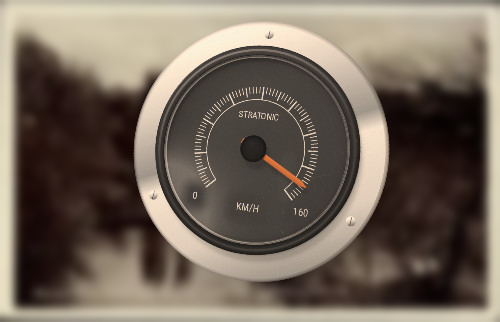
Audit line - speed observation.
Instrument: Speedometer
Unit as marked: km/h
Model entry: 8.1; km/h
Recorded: 150; km/h
